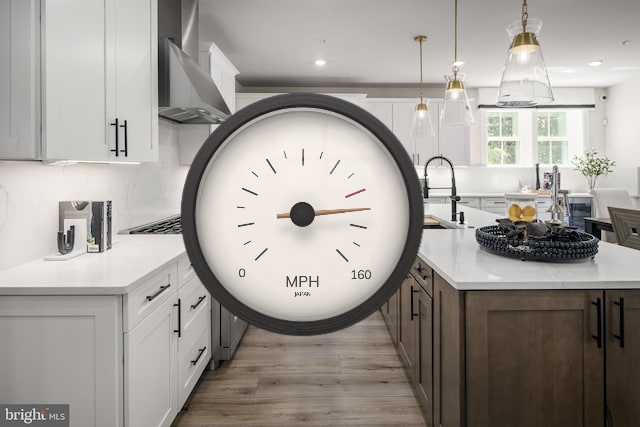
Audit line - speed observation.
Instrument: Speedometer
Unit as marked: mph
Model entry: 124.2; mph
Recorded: 130; mph
